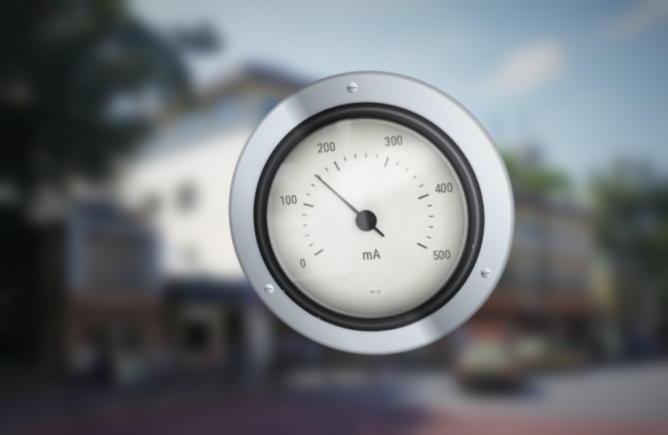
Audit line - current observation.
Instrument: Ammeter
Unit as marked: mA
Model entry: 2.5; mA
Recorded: 160; mA
